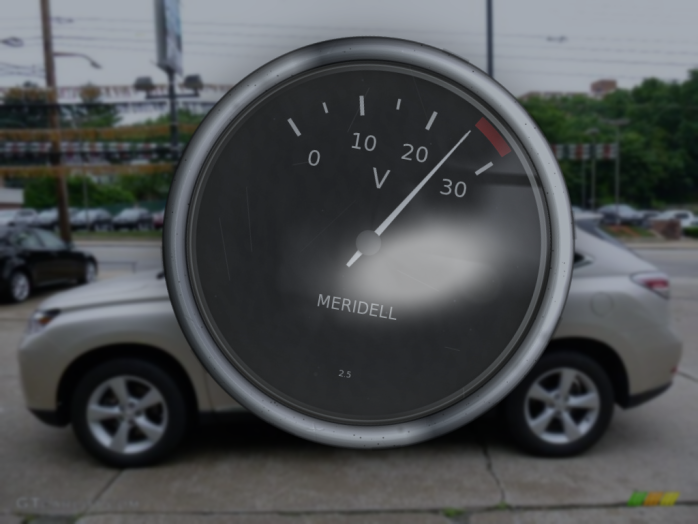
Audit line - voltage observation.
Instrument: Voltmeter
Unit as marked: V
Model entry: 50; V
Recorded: 25; V
